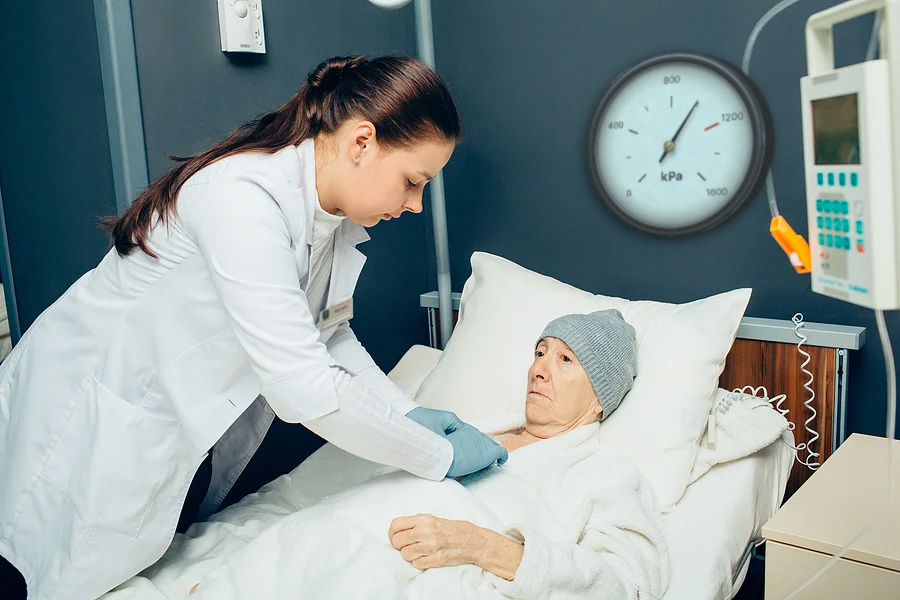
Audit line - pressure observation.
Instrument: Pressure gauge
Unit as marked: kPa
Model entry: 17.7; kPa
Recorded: 1000; kPa
